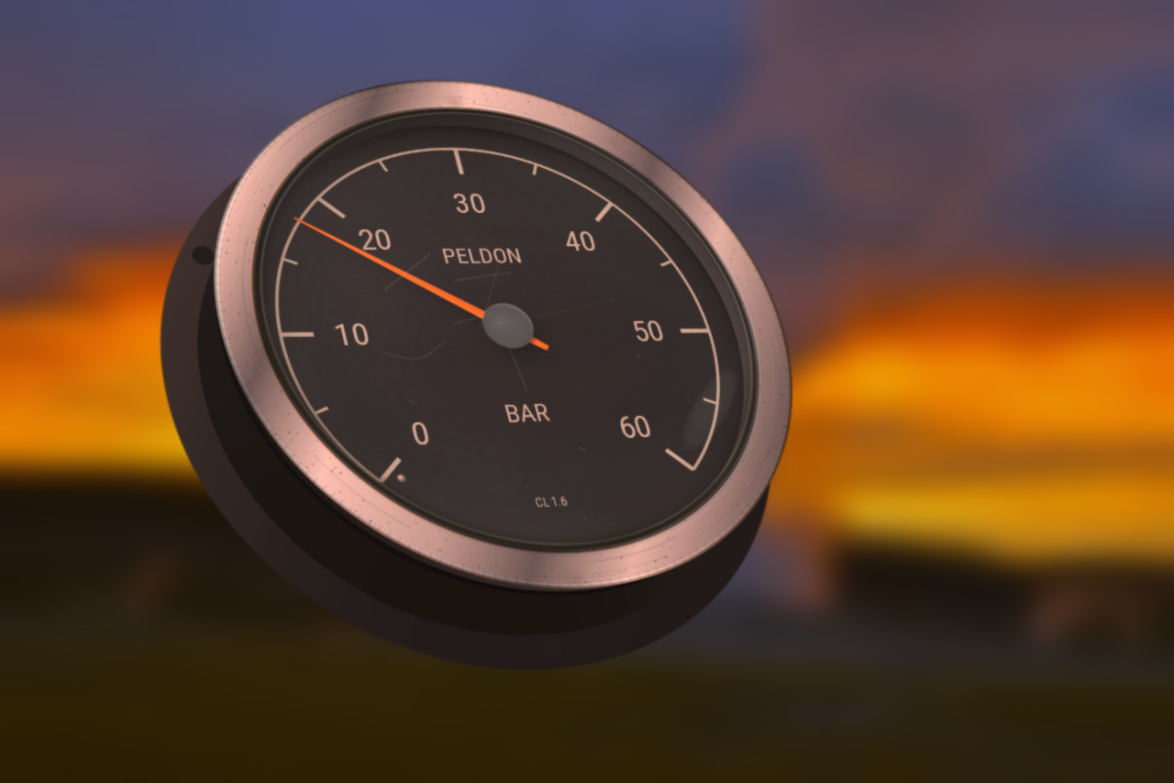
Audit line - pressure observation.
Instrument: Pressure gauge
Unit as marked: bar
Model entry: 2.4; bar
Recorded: 17.5; bar
